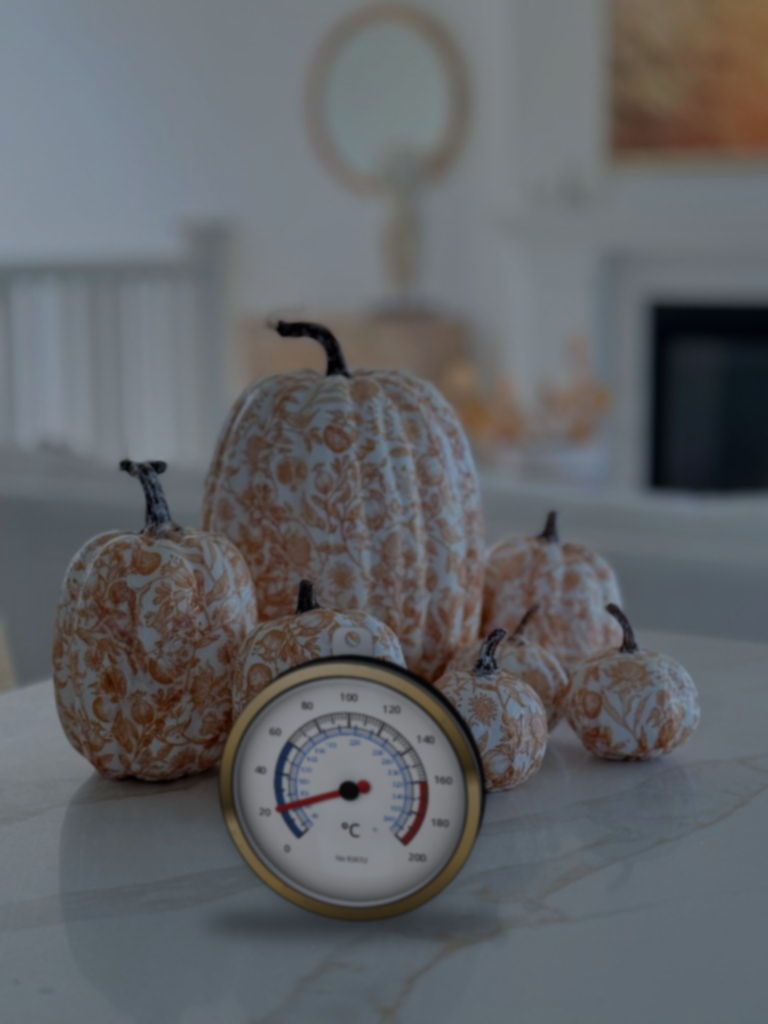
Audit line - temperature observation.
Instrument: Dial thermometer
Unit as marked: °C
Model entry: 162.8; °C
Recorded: 20; °C
